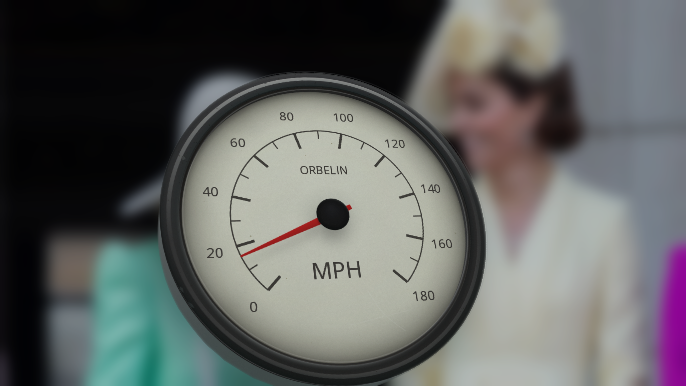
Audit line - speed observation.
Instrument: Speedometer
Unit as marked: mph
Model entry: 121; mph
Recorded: 15; mph
